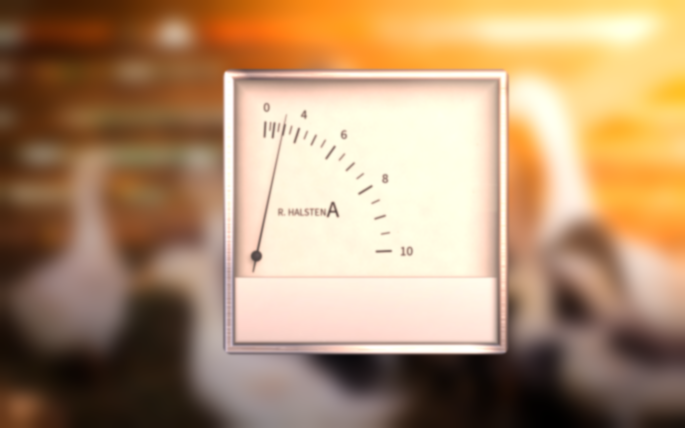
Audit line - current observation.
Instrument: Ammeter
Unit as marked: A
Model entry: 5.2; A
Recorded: 3; A
